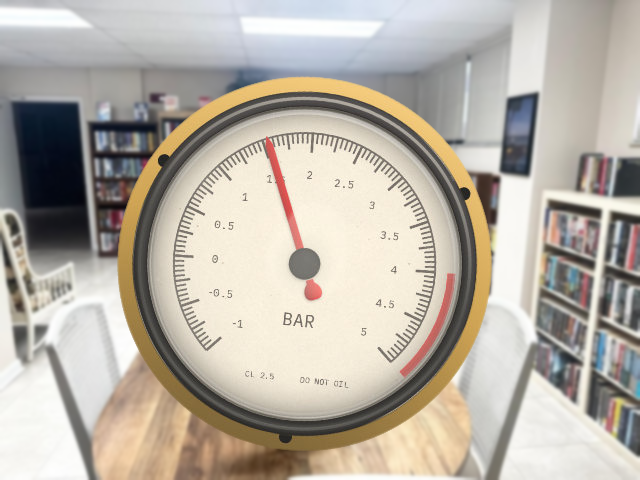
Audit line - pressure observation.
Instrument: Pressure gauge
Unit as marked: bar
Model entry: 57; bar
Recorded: 1.55; bar
